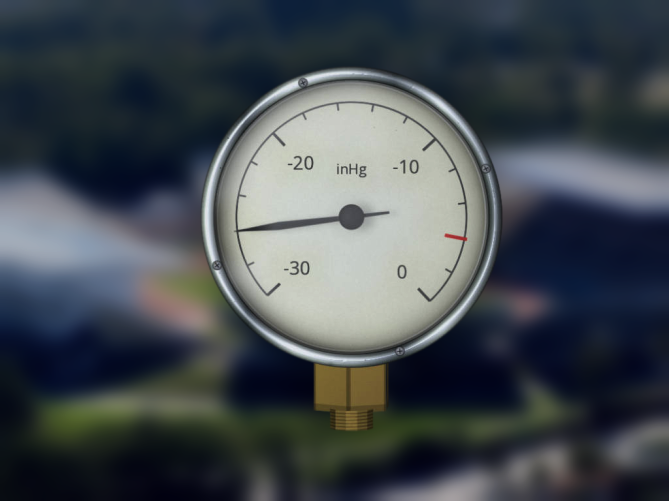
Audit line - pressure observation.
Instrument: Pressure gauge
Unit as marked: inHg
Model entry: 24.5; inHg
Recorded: -26; inHg
